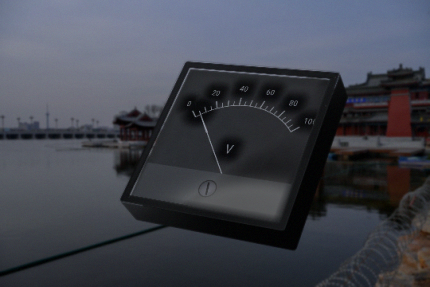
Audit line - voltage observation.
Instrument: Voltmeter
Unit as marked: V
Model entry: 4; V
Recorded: 5; V
